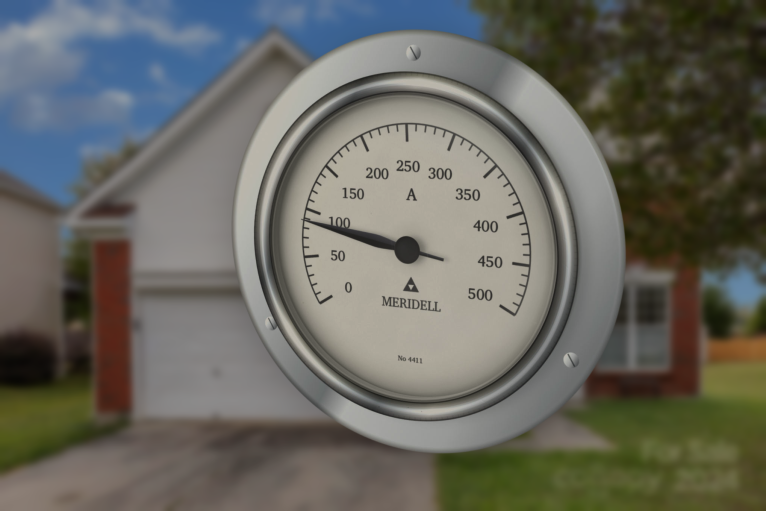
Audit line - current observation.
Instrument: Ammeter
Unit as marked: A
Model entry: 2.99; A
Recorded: 90; A
